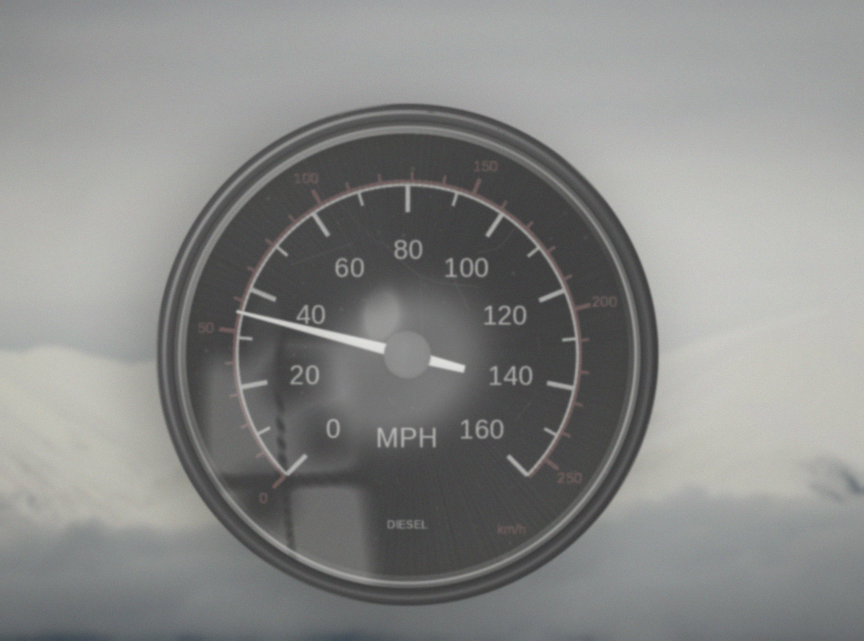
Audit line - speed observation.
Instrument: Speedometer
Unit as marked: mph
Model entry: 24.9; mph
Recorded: 35; mph
